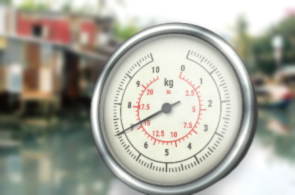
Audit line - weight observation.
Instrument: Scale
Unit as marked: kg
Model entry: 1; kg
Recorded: 7; kg
